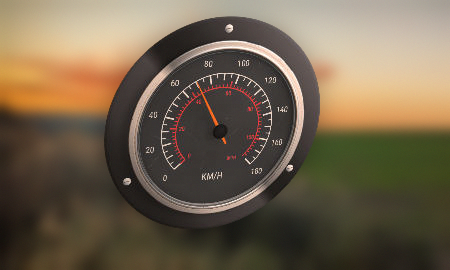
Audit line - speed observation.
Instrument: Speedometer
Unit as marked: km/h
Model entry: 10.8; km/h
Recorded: 70; km/h
